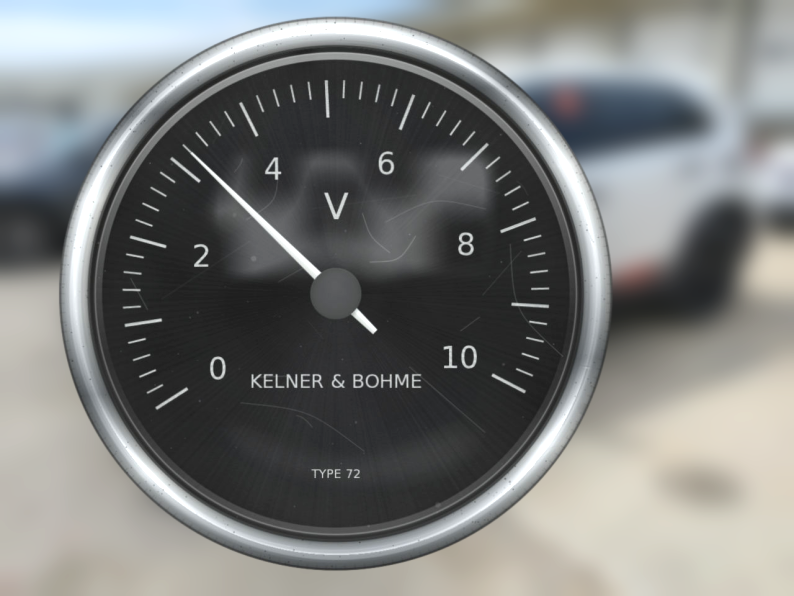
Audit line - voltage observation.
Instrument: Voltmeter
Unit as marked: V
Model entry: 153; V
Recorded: 3.2; V
